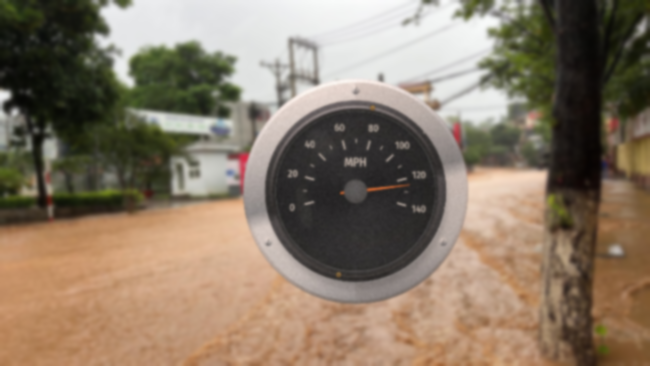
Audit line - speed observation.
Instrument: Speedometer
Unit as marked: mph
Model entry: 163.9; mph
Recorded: 125; mph
